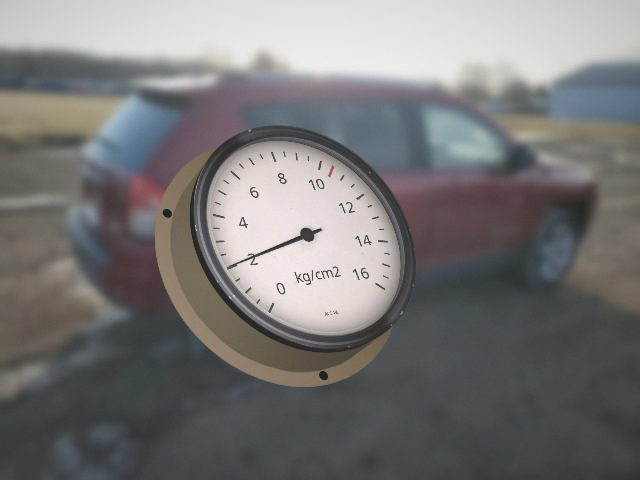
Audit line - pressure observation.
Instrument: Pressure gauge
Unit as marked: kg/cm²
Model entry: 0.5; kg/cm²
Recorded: 2; kg/cm²
